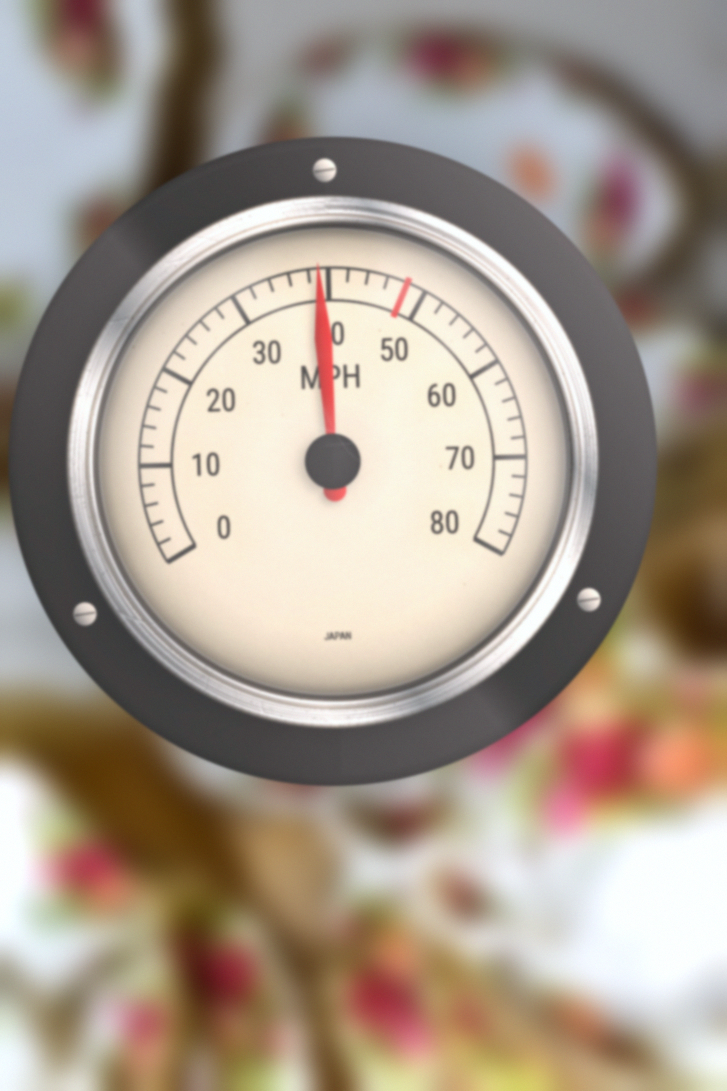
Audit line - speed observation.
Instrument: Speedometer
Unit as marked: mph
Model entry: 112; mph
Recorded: 39; mph
